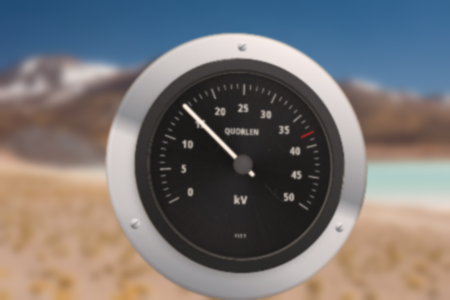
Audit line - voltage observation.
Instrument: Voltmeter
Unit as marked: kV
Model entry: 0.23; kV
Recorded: 15; kV
